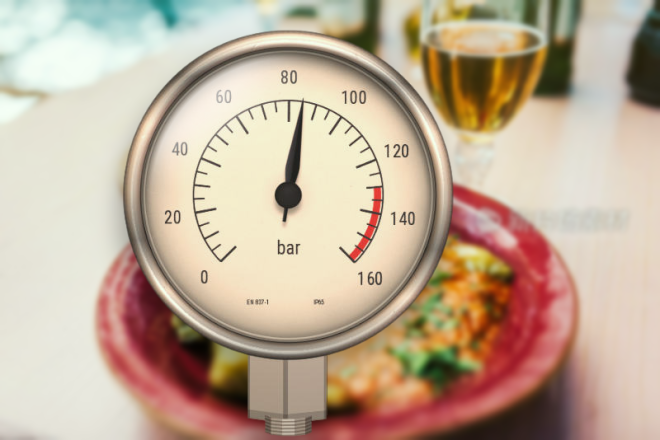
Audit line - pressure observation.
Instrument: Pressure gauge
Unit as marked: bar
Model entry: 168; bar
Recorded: 85; bar
